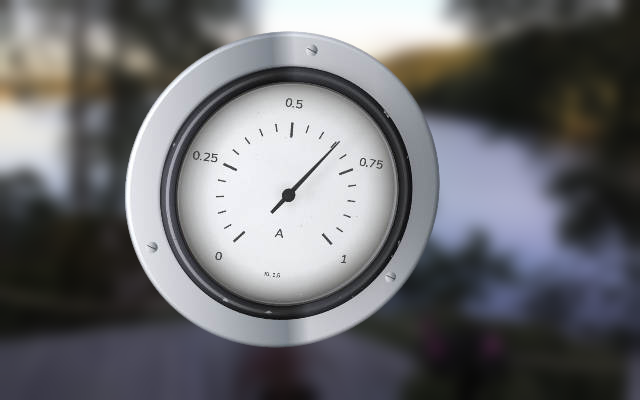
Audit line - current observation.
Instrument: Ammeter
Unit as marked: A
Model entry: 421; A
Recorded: 0.65; A
